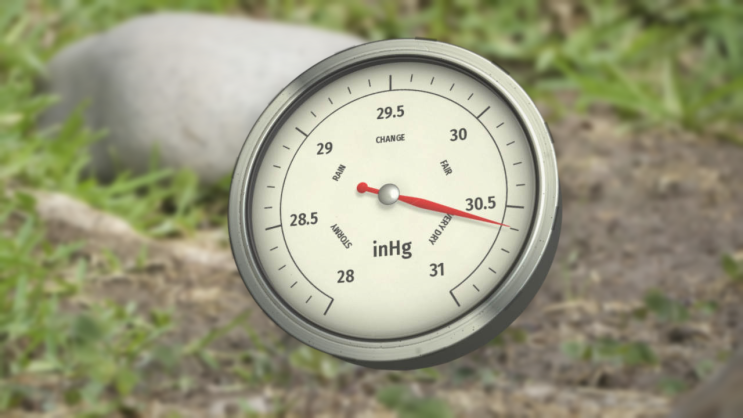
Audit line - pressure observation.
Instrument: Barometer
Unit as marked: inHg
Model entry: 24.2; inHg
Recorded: 30.6; inHg
